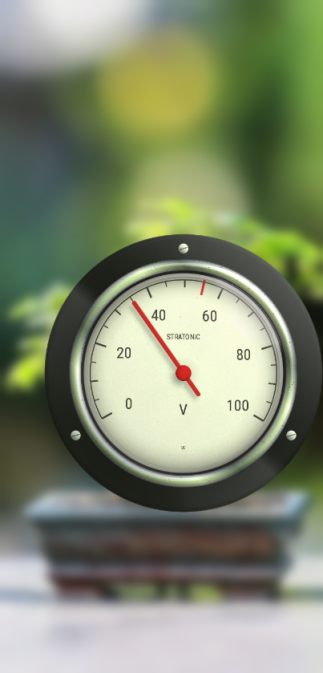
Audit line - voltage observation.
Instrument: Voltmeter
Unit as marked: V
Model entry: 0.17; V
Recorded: 35; V
